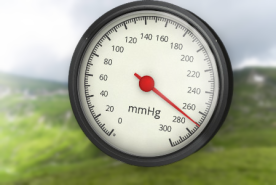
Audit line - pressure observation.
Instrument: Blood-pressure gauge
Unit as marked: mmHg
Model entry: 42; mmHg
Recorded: 270; mmHg
